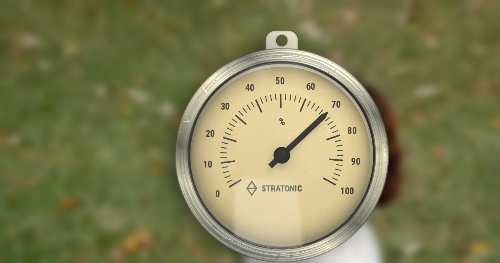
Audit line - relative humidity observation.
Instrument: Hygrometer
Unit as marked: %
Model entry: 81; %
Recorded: 70; %
